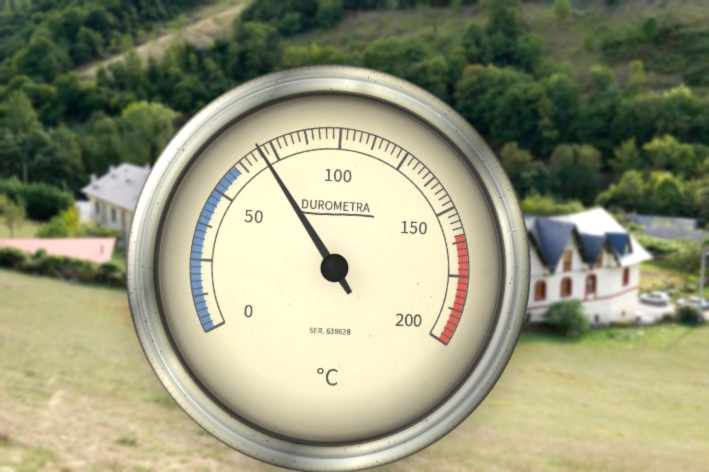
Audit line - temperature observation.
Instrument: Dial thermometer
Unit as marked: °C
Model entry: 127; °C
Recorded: 70; °C
